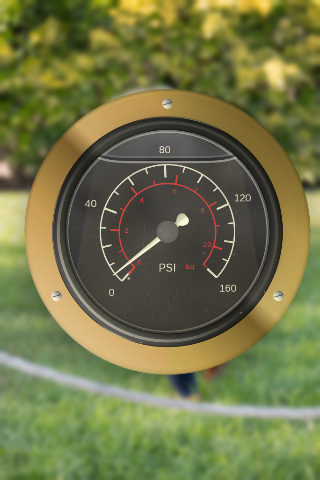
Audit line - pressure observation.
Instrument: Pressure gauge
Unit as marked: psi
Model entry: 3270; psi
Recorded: 5; psi
